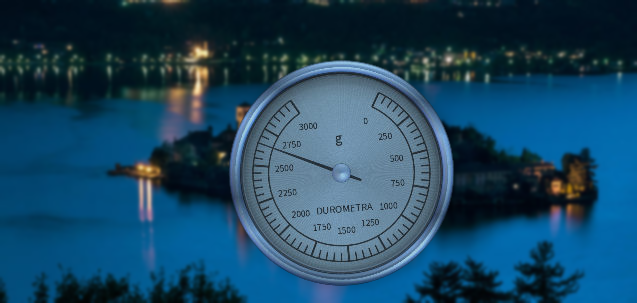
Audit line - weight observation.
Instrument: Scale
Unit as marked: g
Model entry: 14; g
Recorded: 2650; g
